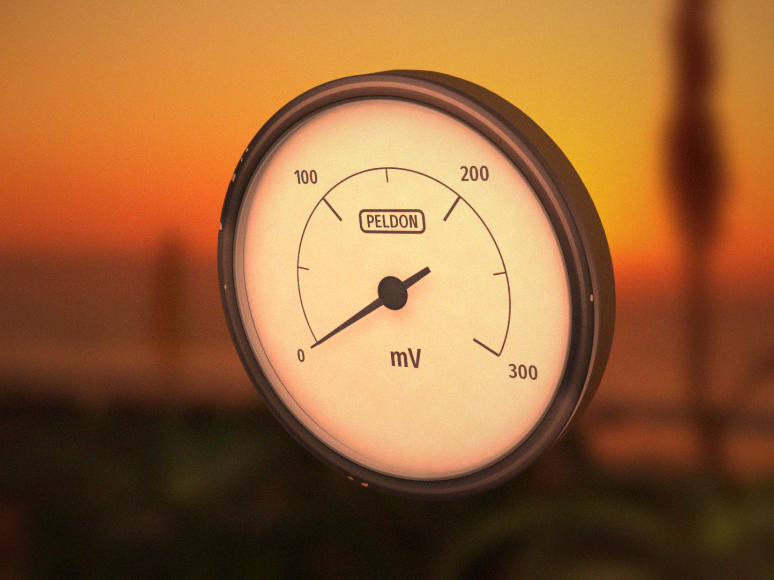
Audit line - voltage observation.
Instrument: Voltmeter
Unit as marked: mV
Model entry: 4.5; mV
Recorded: 0; mV
